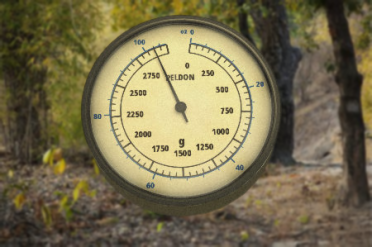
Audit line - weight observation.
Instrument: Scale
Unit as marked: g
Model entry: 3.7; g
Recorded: 2900; g
